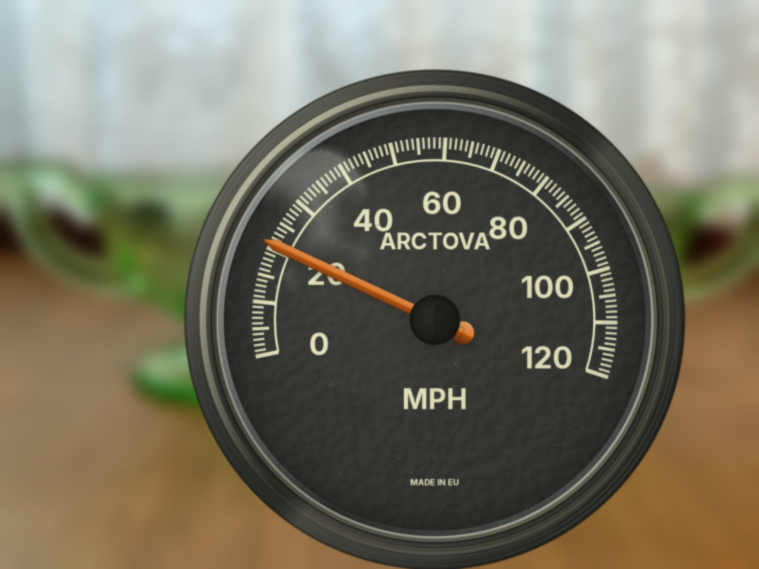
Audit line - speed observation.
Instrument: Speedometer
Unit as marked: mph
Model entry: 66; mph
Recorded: 21; mph
